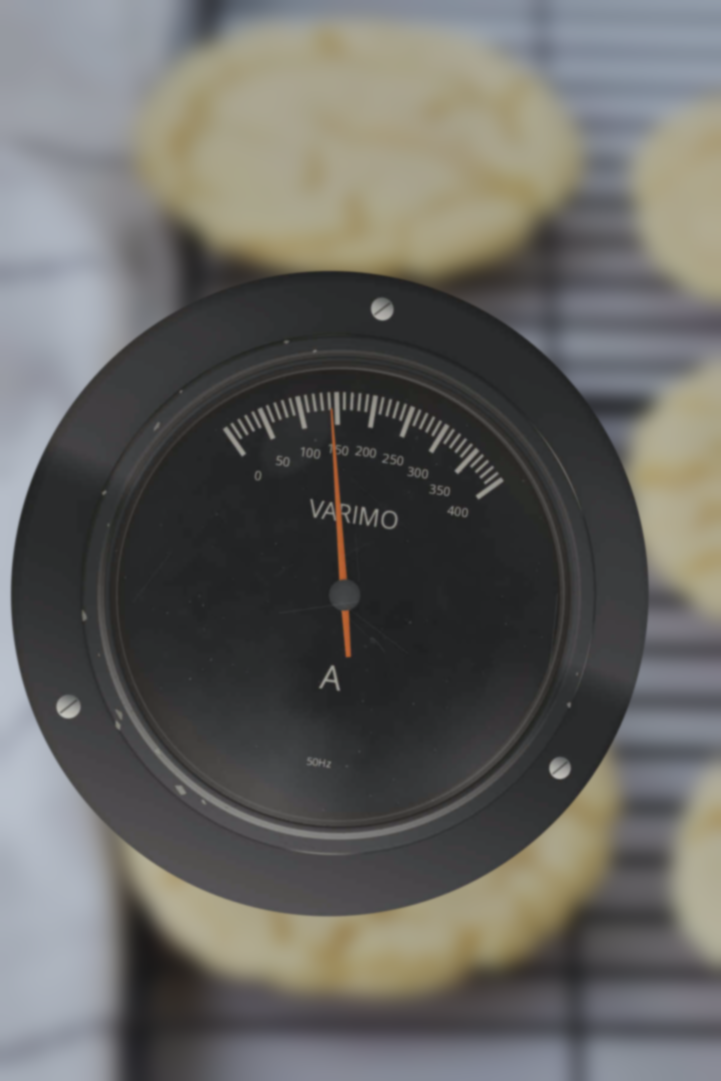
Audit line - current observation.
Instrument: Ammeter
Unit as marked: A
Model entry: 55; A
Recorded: 140; A
